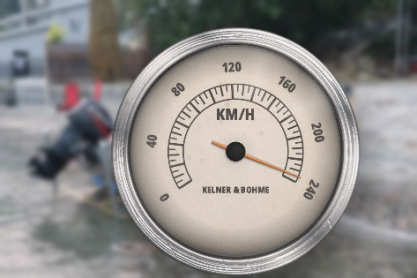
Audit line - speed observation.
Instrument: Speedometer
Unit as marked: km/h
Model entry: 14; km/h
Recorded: 235; km/h
